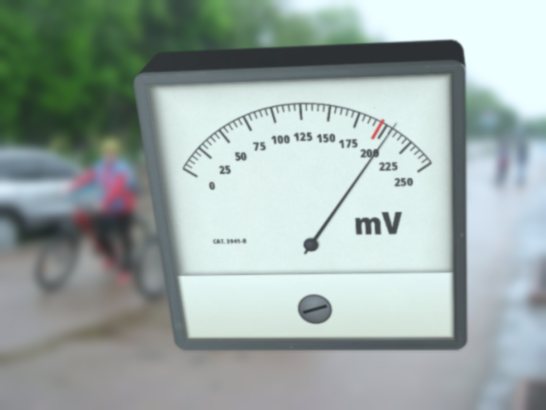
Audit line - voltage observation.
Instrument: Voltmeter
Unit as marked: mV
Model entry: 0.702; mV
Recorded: 205; mV
